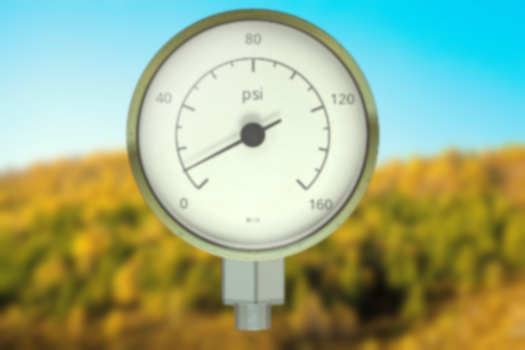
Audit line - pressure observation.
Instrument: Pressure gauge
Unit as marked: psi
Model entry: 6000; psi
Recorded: 10; psi
